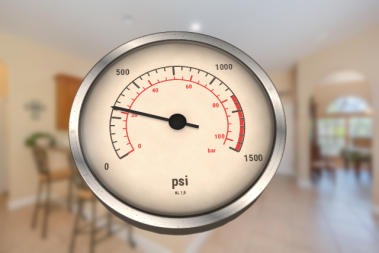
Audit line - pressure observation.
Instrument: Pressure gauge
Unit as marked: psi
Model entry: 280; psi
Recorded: 300; psi
